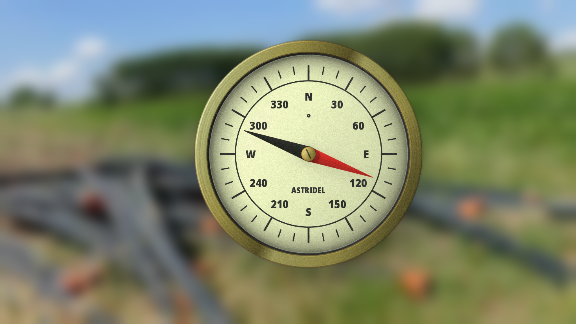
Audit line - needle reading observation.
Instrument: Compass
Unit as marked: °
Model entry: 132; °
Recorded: 110; °
